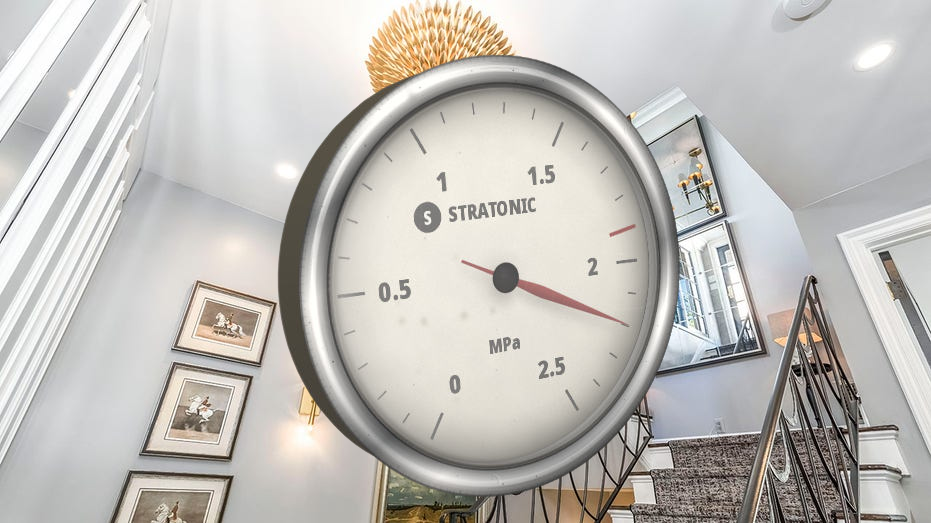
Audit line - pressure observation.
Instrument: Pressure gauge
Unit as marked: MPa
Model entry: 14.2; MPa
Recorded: 2.2; MPa
